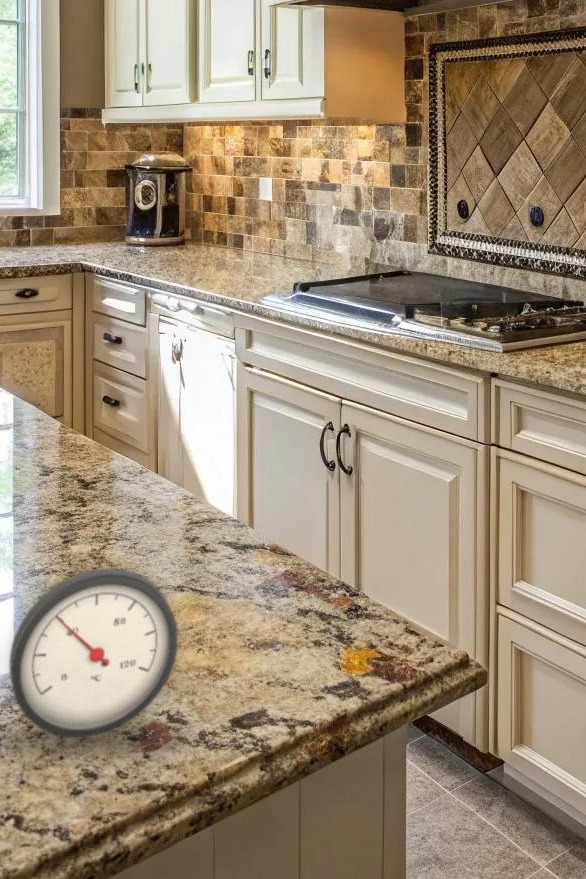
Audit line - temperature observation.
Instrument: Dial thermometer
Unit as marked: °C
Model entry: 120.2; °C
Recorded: 40; °C
